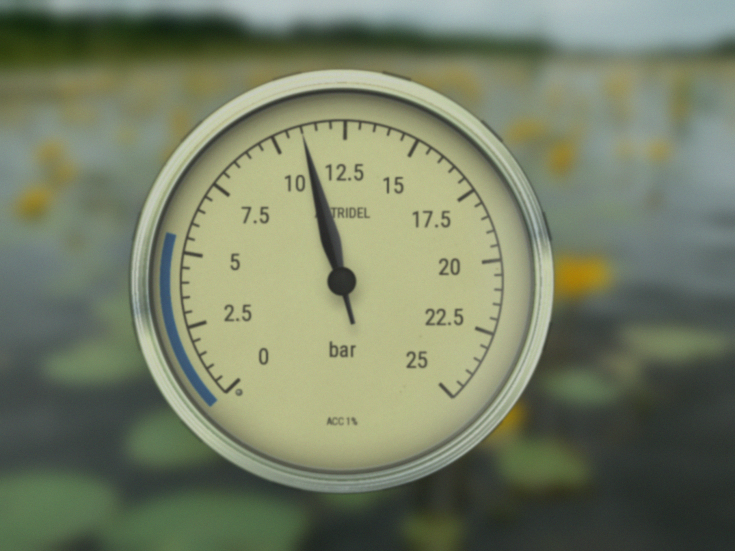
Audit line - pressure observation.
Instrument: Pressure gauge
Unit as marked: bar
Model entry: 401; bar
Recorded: 11; bar
